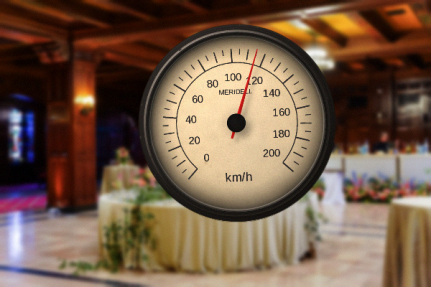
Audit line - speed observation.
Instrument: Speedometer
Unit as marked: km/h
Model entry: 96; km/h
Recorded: 115; km/h
